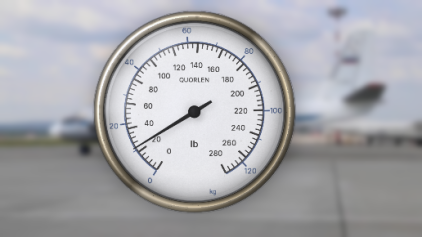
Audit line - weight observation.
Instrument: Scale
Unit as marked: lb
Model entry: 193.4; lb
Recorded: 24; lb
